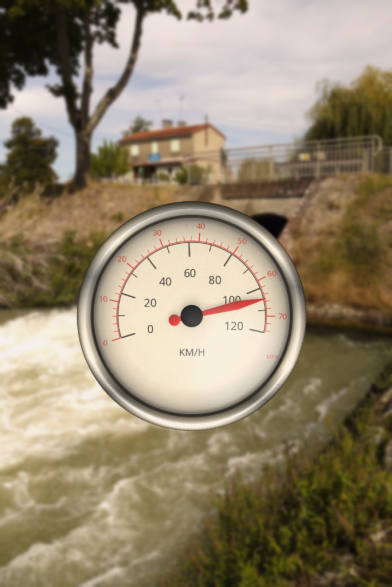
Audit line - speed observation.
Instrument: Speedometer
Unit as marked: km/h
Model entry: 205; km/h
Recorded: 105; km/h
